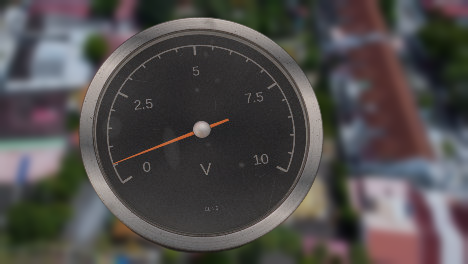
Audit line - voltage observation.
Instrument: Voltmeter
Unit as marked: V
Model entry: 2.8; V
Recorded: 0.5; V
